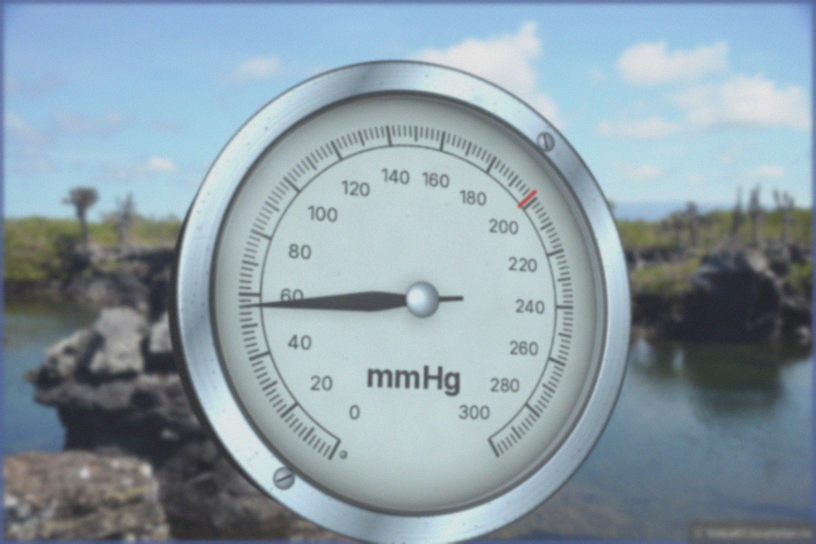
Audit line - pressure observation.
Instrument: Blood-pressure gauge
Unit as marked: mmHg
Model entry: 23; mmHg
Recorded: 56; mmHg
